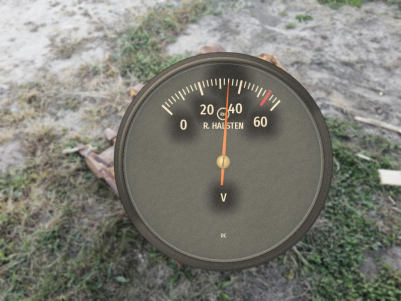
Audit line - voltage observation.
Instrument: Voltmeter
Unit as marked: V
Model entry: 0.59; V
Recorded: 34; V
